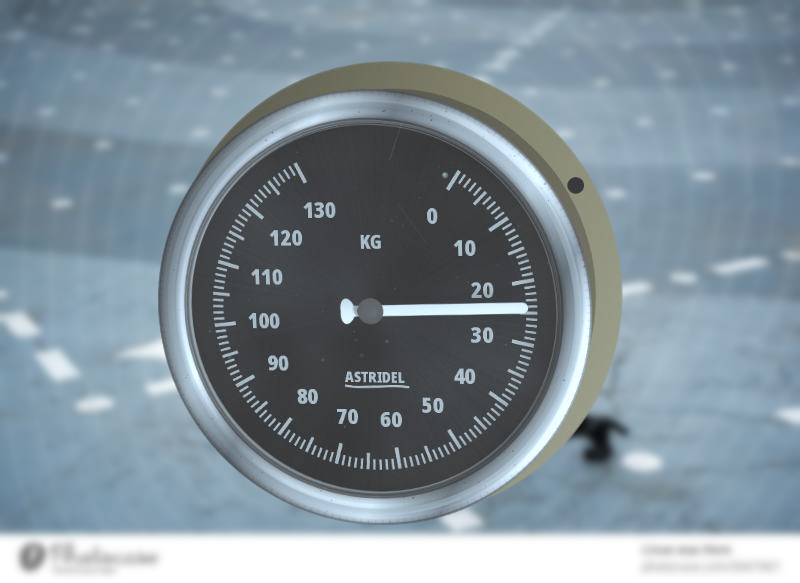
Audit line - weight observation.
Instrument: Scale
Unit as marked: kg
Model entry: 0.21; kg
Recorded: 24; kg
